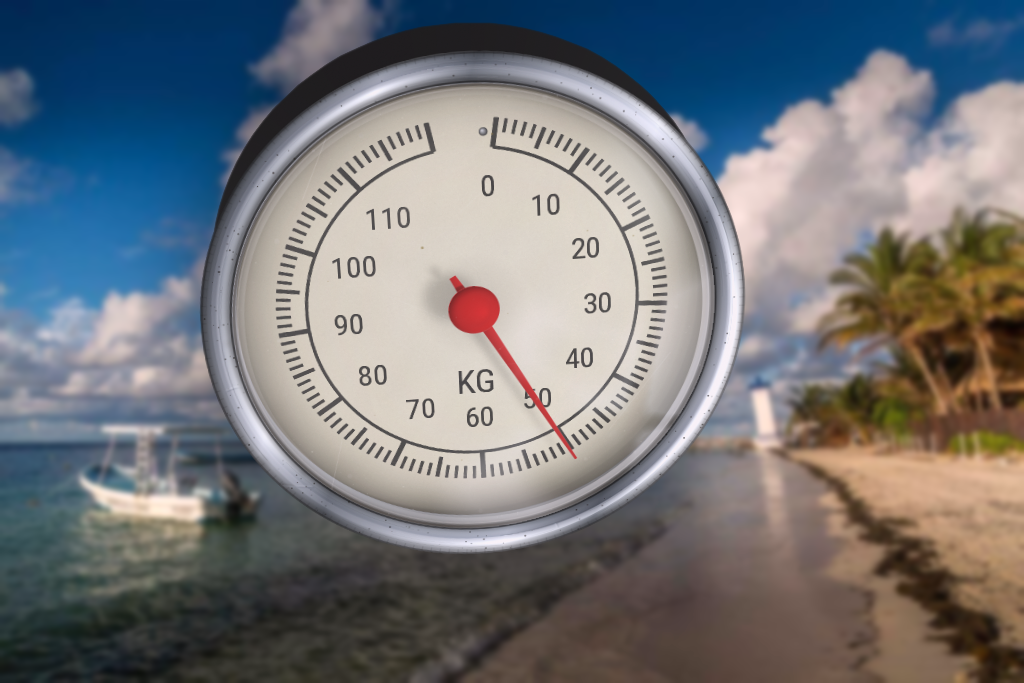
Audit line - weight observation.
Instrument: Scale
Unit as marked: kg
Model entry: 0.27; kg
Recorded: 50; kg
